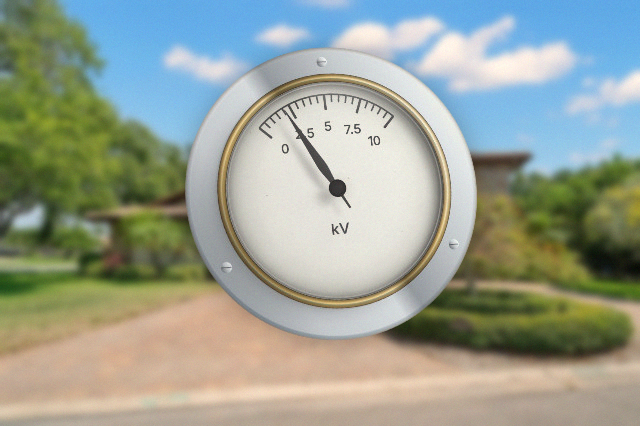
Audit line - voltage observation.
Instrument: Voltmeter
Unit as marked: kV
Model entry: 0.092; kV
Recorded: 2; kV
